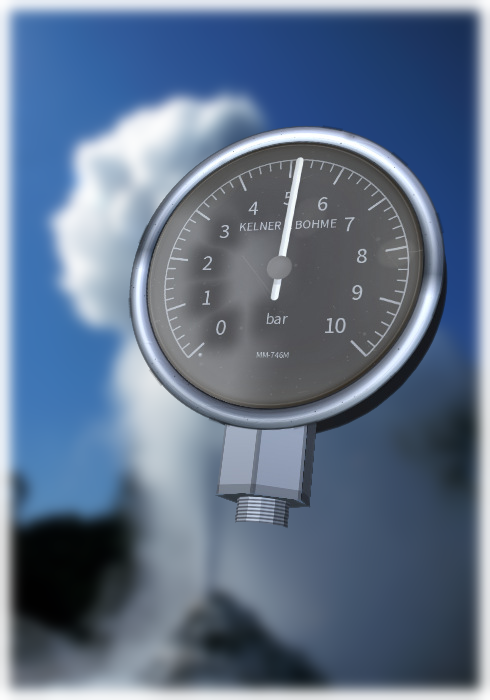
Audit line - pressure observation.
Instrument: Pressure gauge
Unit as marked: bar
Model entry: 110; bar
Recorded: 5.2; bar
